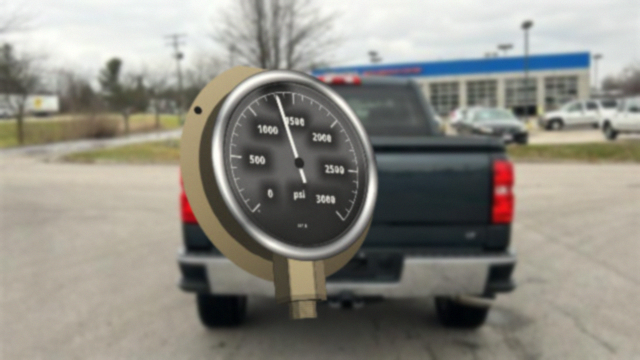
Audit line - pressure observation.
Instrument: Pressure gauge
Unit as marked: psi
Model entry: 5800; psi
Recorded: 1300; psi
